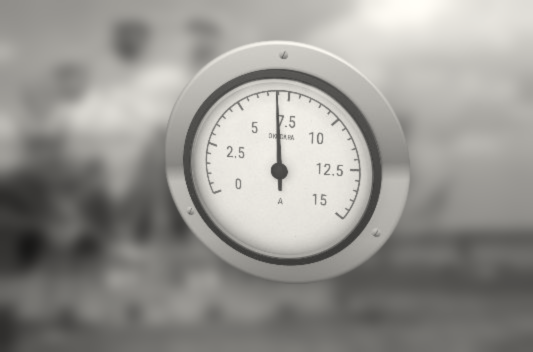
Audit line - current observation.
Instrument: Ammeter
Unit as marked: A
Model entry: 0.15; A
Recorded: 7; A
